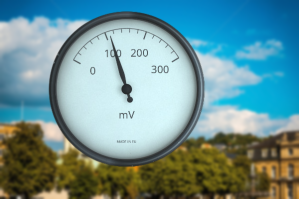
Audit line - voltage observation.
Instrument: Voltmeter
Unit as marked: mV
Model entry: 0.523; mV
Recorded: 110; mV
